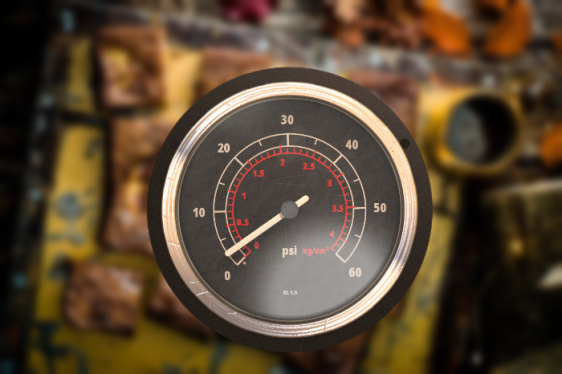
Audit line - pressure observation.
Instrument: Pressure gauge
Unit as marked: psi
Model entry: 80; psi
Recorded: 2.5; psi
